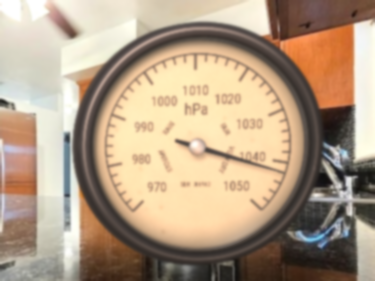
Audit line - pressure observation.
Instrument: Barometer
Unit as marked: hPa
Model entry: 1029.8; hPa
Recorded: 1042; hPa
